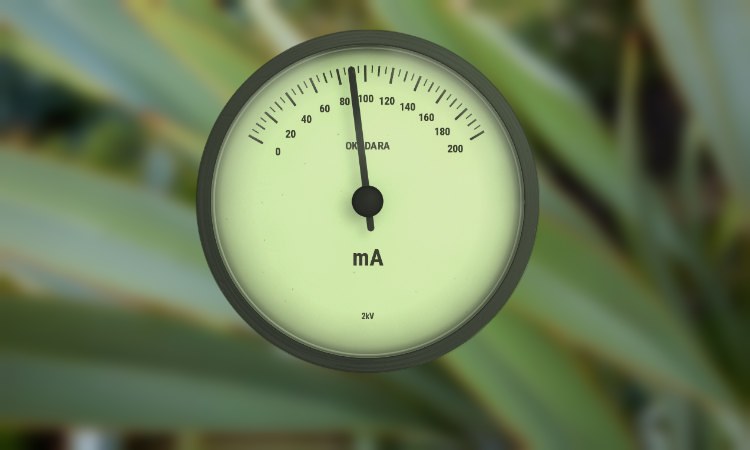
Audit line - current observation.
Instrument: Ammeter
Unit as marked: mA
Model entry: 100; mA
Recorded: 90; mA
